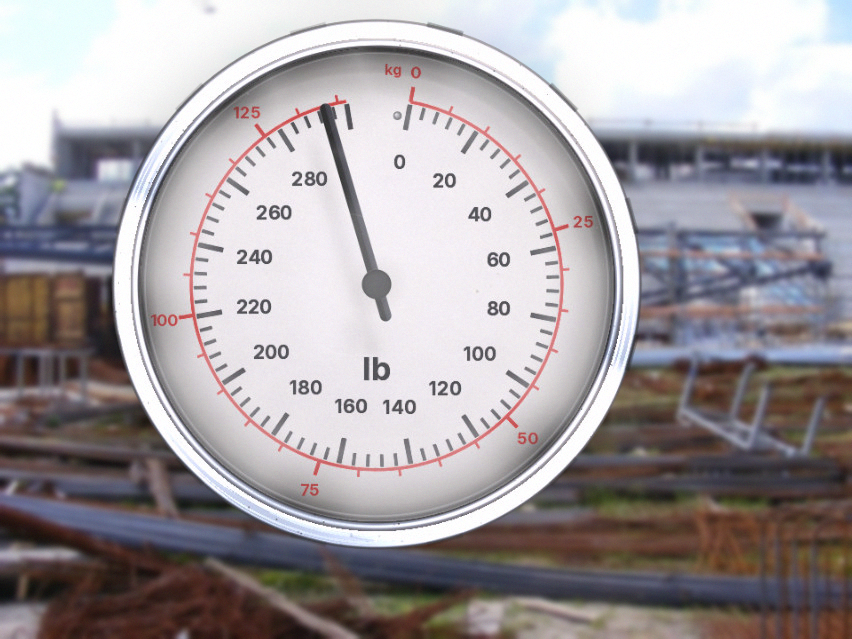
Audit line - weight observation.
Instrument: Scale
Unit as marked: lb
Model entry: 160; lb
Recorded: 294; lb
